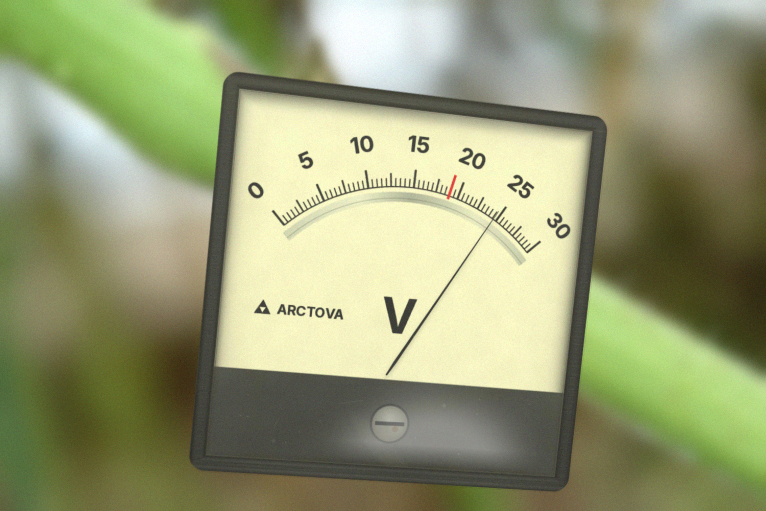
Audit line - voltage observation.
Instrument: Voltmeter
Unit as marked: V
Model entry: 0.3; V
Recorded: 24.5; V
